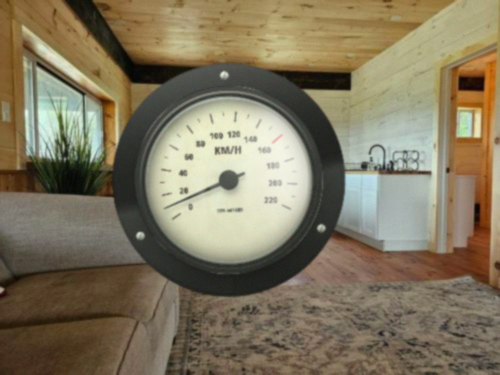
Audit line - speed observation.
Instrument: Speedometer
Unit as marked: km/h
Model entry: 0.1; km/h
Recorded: 10; km/h
